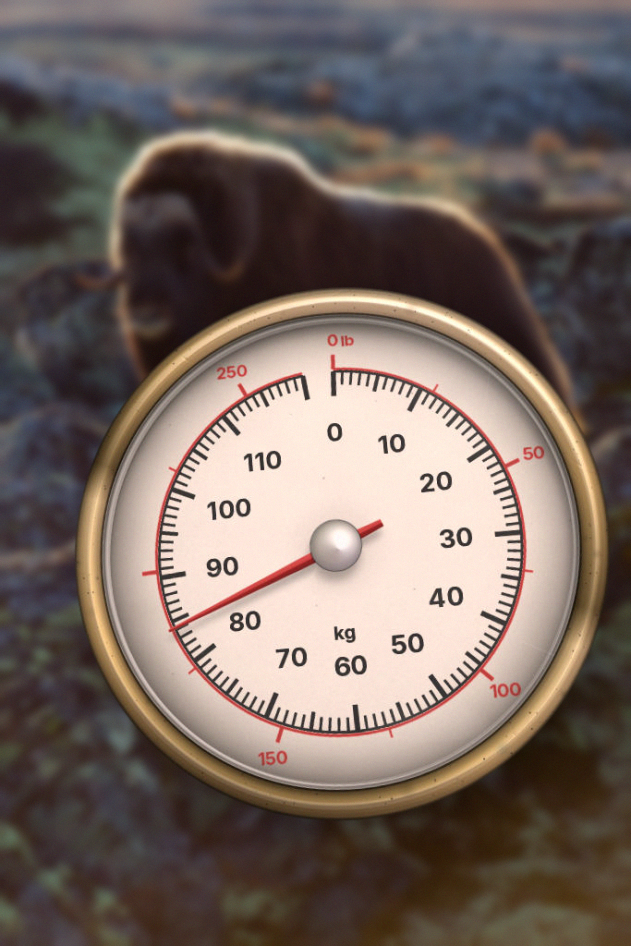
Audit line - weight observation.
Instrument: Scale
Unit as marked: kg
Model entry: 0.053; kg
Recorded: 84; kg
